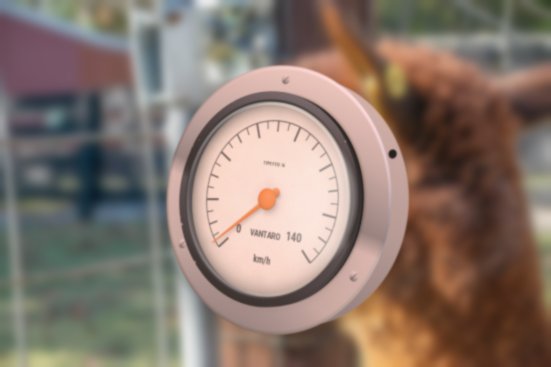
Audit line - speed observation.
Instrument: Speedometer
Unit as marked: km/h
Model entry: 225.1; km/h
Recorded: 2.5; km/h
